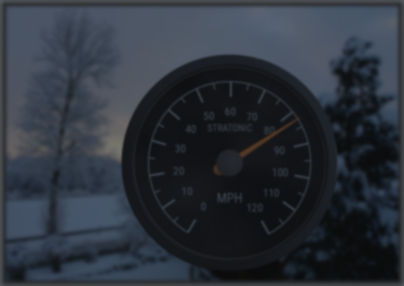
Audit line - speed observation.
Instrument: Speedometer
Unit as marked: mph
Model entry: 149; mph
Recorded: 82.5; mph
